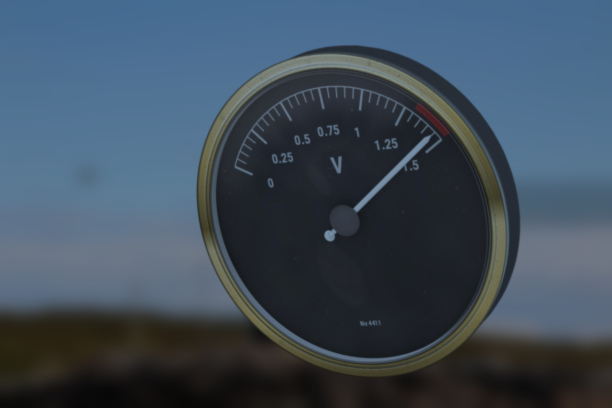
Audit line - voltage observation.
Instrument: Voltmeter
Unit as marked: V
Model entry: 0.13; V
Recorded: 1.45; V
